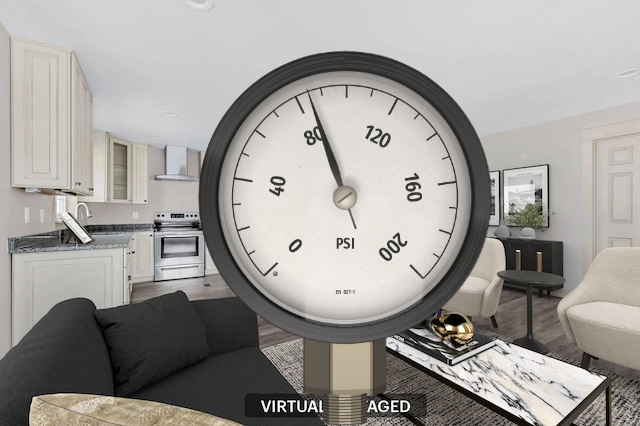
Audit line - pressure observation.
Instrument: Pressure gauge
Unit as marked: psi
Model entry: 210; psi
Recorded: 85; psi
